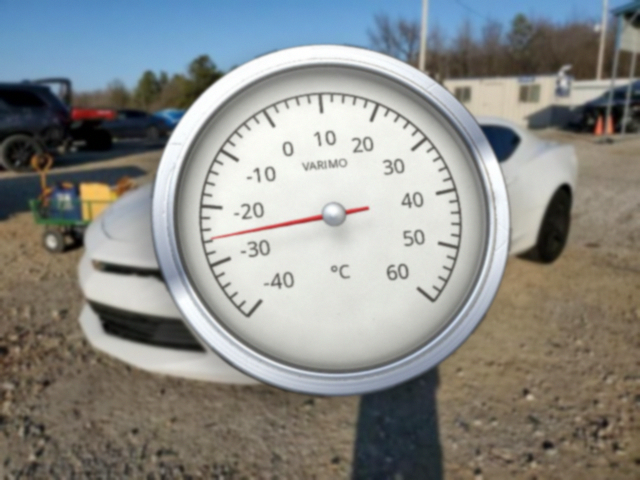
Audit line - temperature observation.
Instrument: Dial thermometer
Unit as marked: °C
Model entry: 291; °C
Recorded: -26; °C
